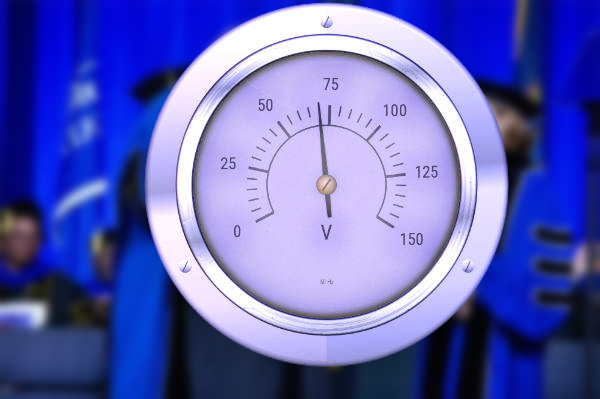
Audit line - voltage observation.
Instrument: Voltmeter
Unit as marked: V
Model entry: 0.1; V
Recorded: 70; V
